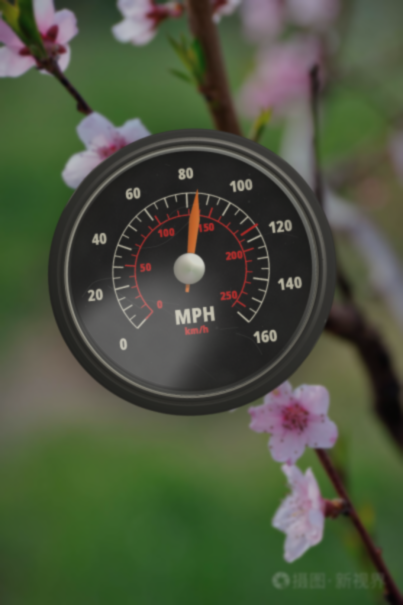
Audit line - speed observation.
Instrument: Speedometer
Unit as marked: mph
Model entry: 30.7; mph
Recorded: 85; mph
